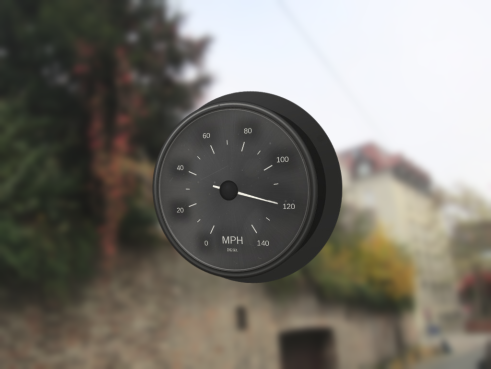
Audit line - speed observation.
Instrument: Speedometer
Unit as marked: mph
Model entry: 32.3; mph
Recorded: 120; mph
